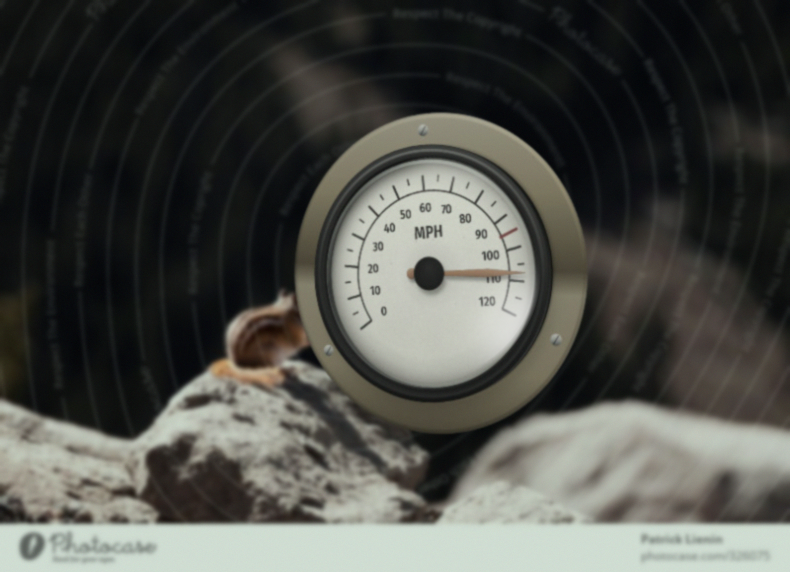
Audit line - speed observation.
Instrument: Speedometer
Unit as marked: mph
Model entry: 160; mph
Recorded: 107.5; mph
